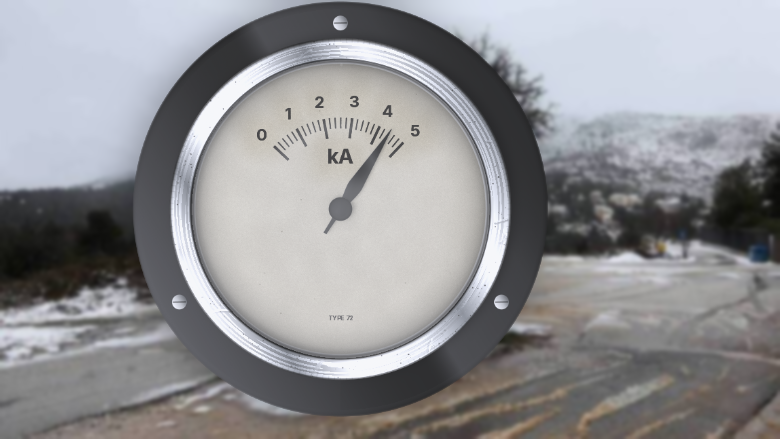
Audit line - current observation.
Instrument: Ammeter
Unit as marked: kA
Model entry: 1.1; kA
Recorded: 4.4; kA
